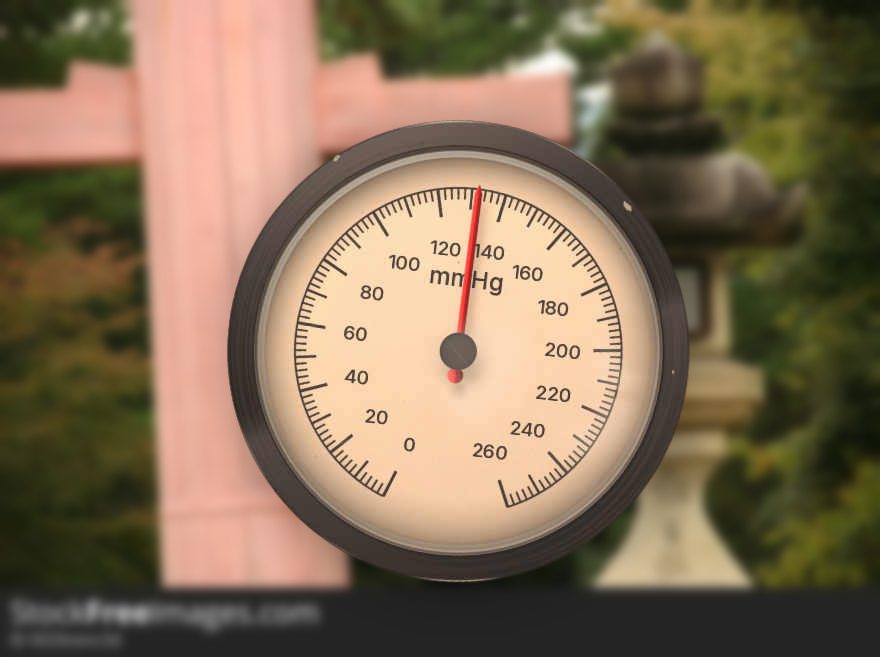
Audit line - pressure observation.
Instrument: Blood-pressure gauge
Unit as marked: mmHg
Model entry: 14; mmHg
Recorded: 132; mmHg
